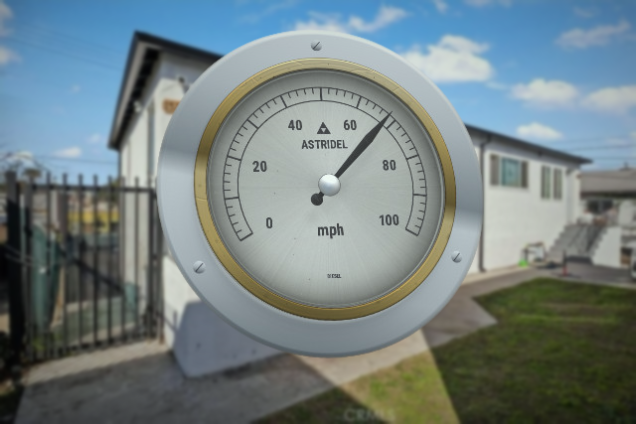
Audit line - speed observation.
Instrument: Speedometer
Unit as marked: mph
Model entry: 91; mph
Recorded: 68; mph
